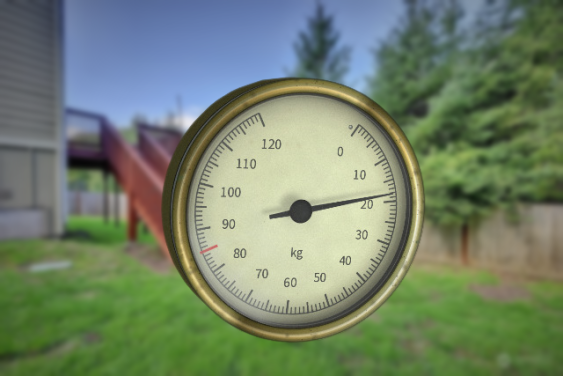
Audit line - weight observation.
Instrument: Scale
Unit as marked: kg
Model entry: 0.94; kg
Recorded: 18; kg
